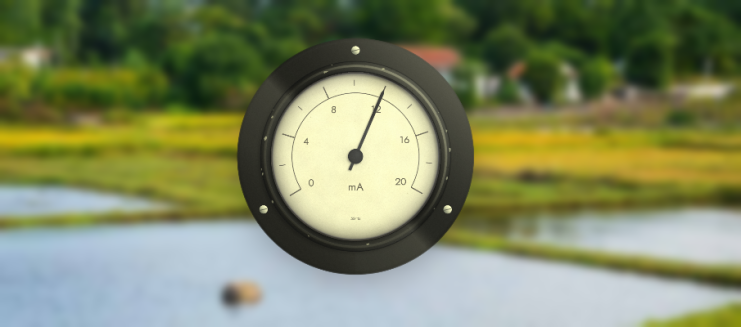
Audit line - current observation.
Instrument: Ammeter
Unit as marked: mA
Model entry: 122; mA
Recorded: 12; mA
